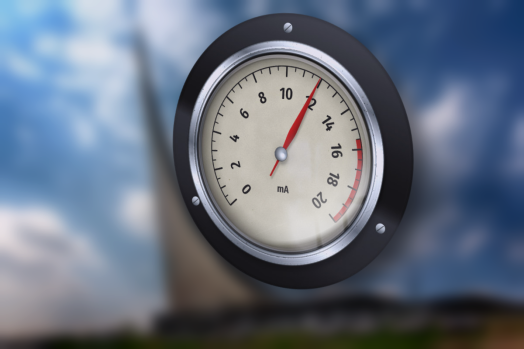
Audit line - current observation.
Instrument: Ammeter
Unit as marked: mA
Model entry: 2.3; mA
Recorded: 12; mA
